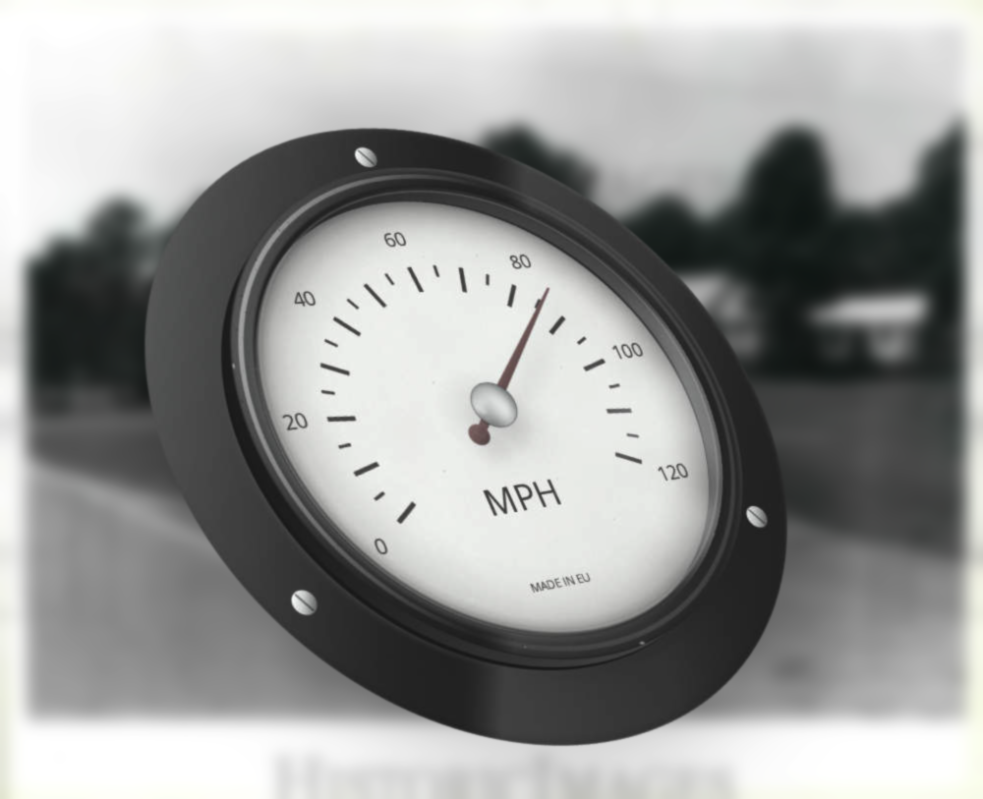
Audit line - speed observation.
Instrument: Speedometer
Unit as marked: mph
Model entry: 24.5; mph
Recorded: 85; mph
